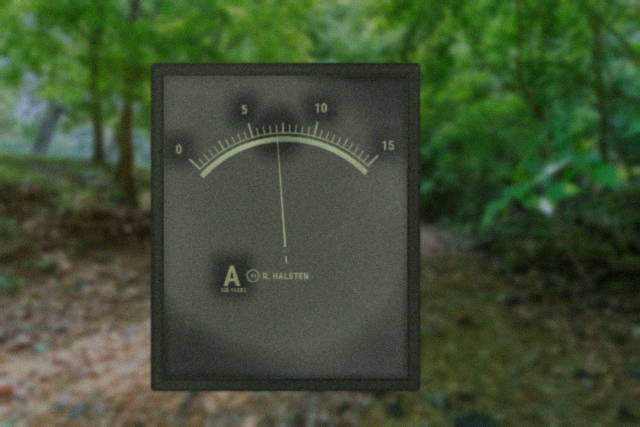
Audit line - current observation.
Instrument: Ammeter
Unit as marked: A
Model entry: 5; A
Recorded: 7; A
